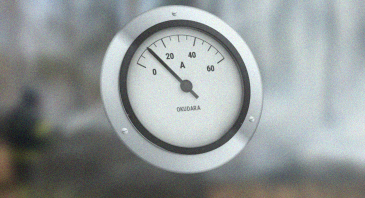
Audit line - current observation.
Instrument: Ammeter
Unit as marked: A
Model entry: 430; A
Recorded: 10; A
